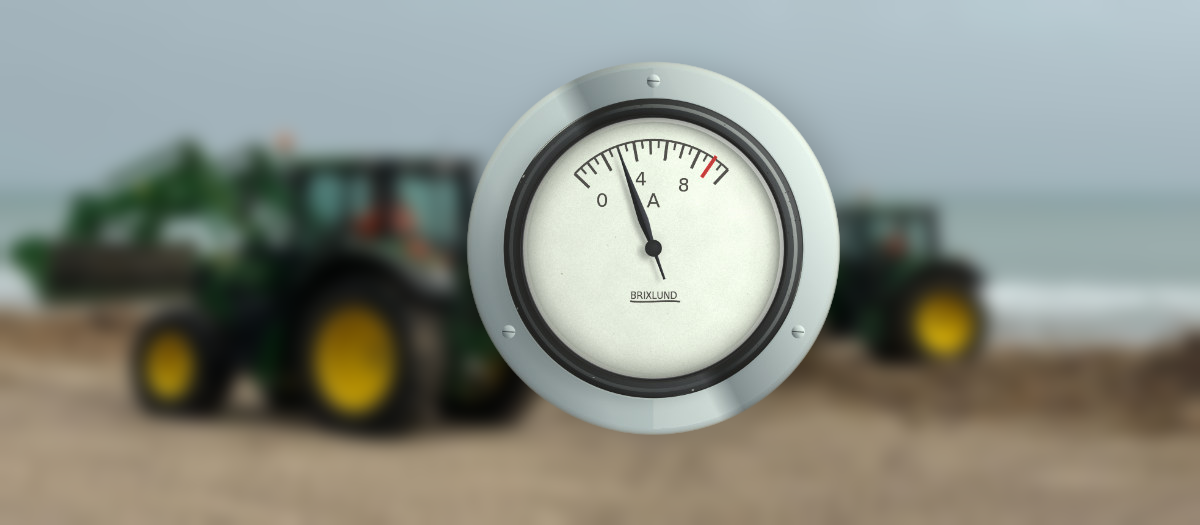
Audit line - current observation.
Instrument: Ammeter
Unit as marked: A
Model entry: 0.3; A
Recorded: 3; A
